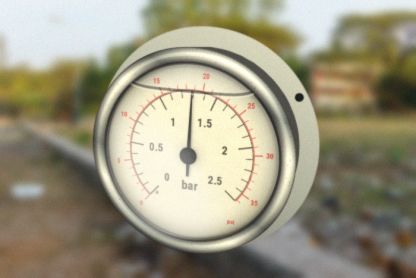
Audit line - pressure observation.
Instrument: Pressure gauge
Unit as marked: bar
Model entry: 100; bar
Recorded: 1.3; bar
